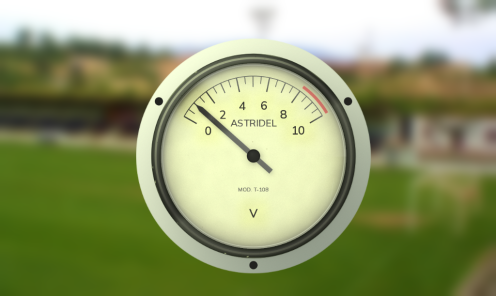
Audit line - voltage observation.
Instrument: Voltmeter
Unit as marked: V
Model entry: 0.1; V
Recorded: 1; V
